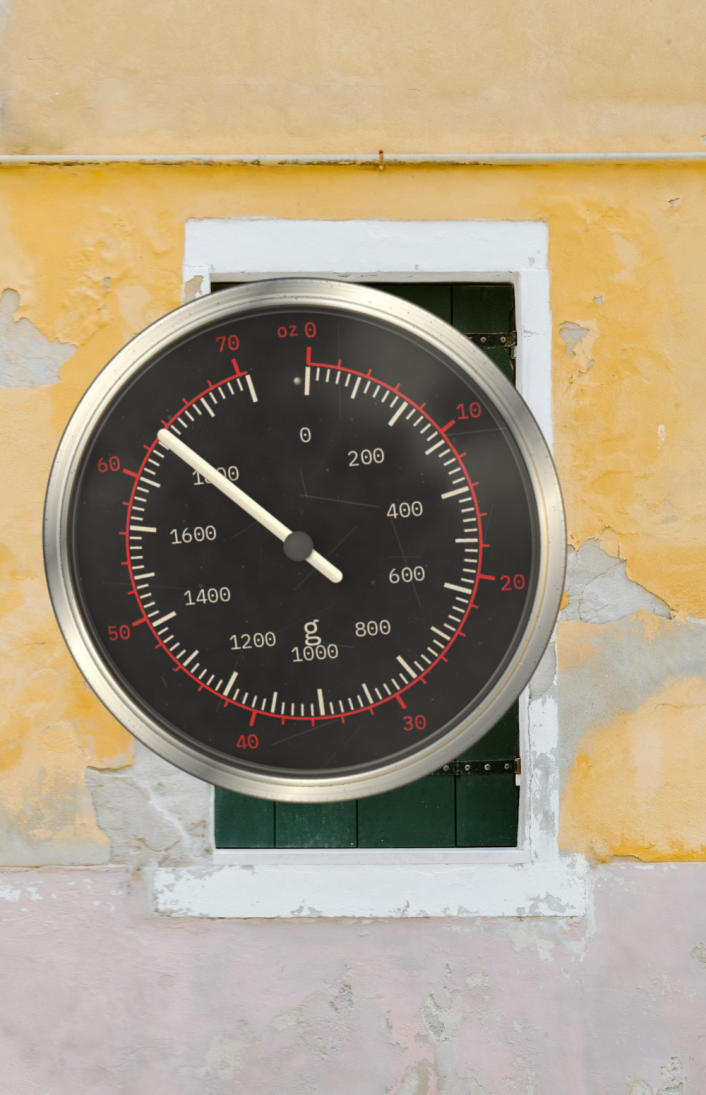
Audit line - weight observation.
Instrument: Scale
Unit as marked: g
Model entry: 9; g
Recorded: 1800; g
